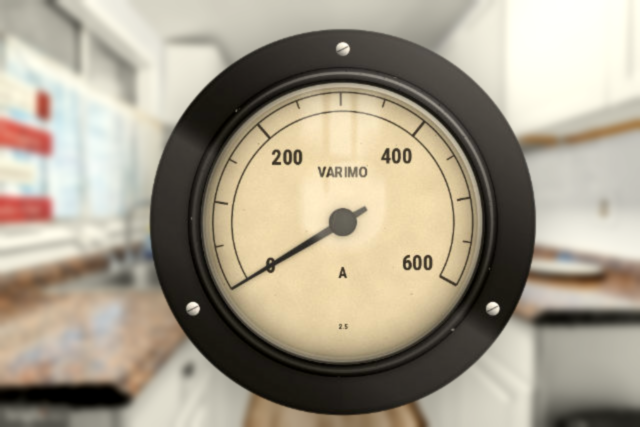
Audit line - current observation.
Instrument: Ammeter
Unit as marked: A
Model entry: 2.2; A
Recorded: 0; A
